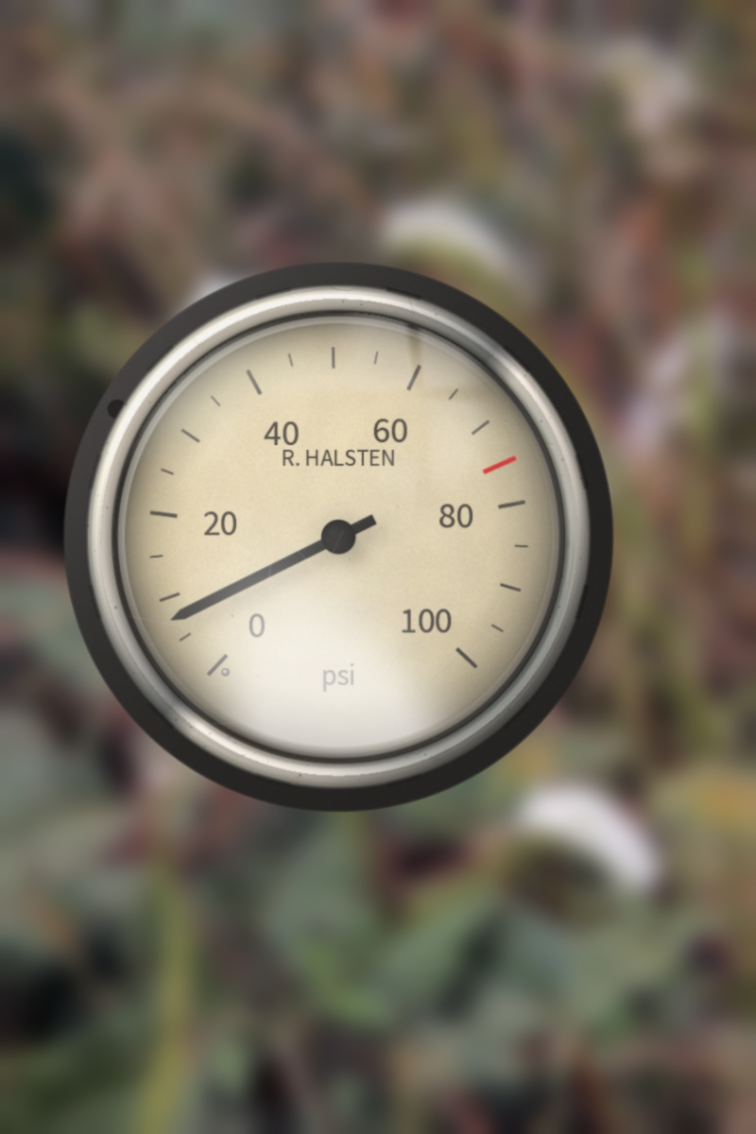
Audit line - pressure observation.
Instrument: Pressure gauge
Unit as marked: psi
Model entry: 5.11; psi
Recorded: 7.5; psi
